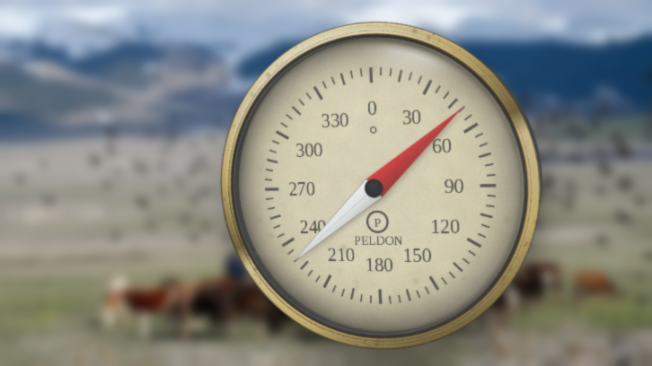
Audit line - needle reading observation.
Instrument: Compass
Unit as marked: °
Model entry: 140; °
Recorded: 50; °
